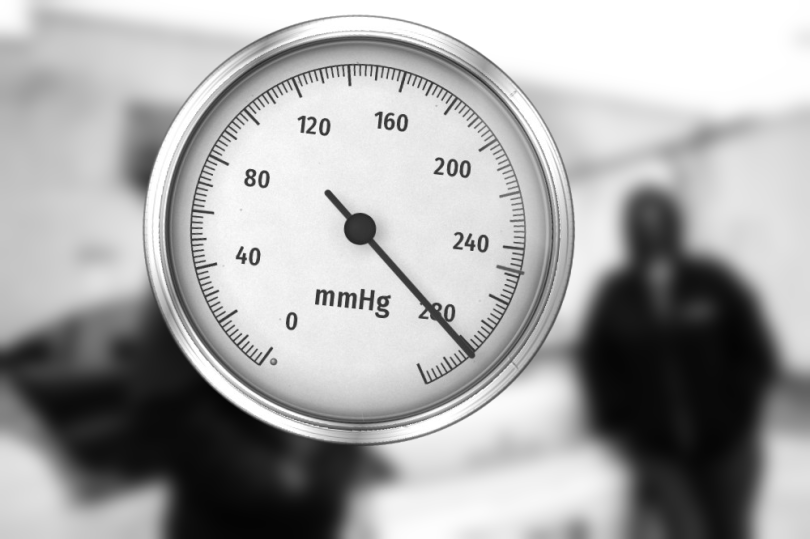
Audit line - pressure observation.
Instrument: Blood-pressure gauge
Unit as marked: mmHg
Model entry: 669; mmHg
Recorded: 282; mmHg
